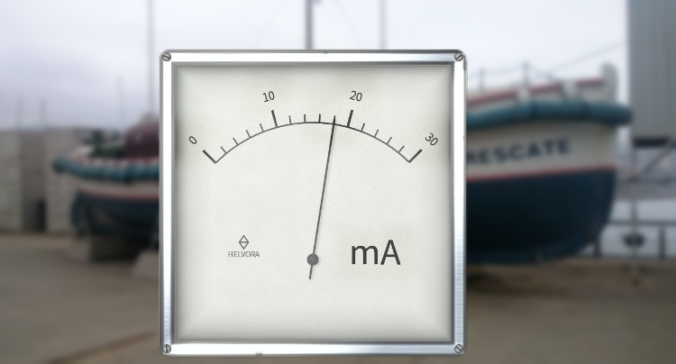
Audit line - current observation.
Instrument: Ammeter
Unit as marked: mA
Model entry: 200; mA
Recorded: 18; mA
